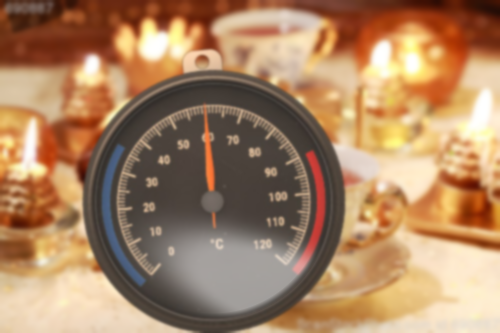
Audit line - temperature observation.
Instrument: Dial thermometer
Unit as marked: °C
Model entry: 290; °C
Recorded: 60; °C
